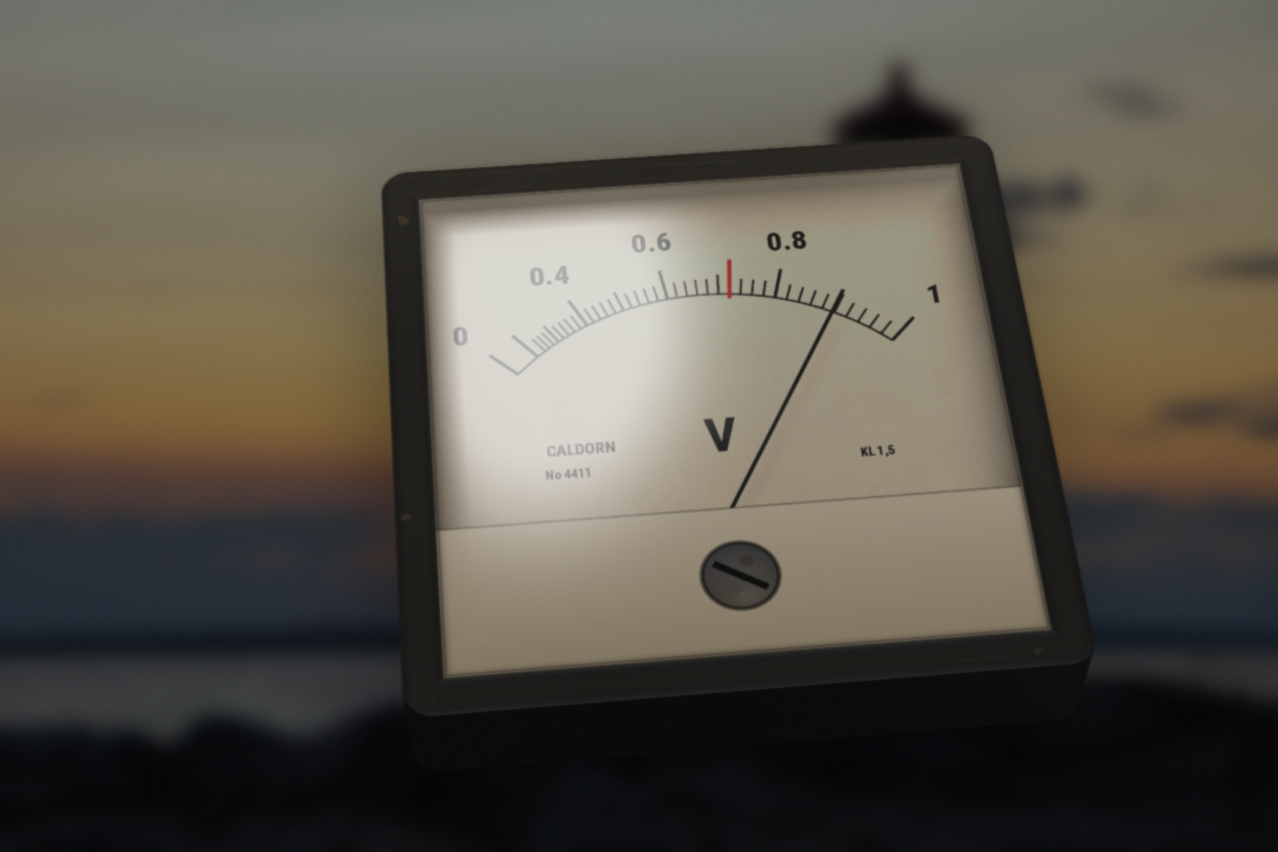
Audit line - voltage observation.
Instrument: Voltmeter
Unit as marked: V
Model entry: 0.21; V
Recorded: 0.9; V
